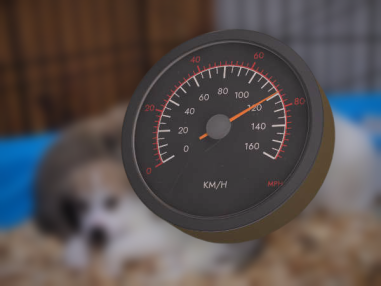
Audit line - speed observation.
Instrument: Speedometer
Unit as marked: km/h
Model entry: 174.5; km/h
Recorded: 120; km/h
